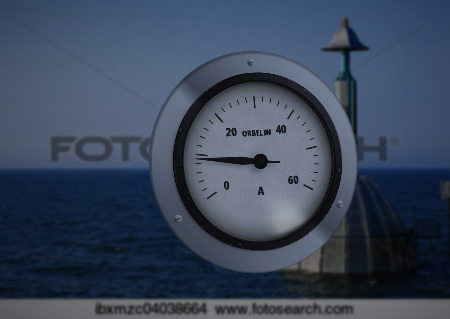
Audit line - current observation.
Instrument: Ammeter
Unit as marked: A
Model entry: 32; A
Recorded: 9; A
